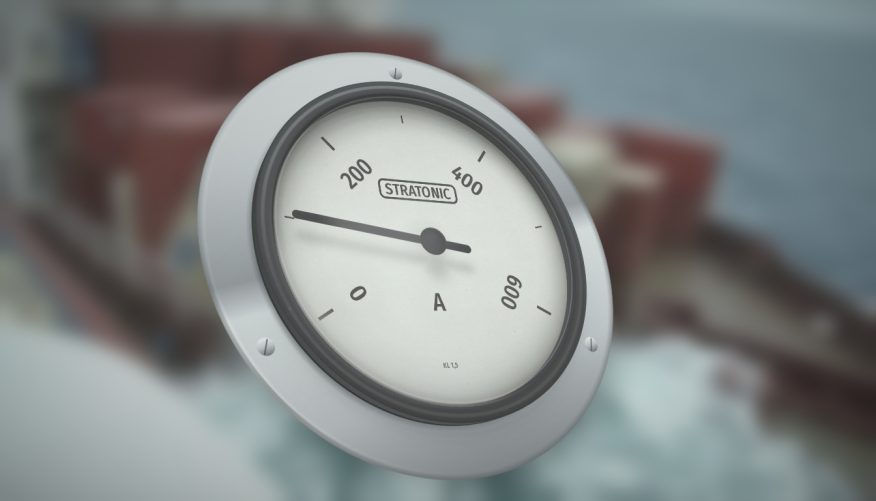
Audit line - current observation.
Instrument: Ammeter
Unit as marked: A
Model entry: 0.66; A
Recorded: 100; A
